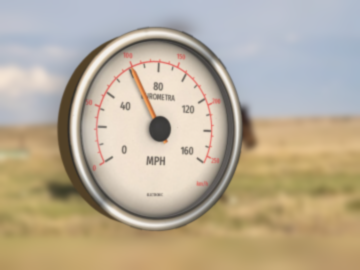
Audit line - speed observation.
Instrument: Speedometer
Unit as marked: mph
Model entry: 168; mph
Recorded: 60; mph
